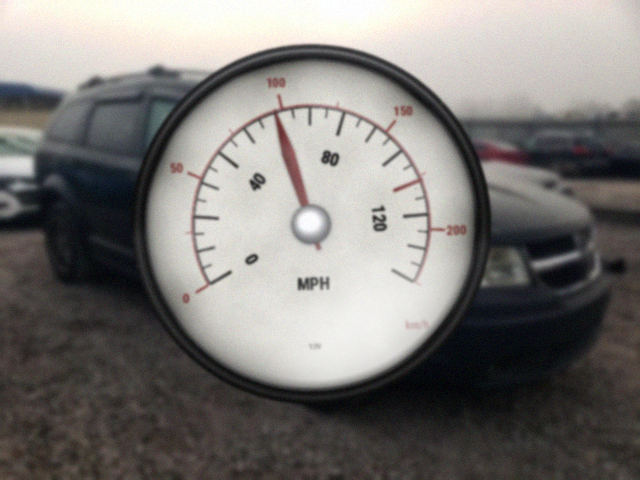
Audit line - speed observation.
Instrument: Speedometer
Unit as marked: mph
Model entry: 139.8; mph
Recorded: 60; mph
